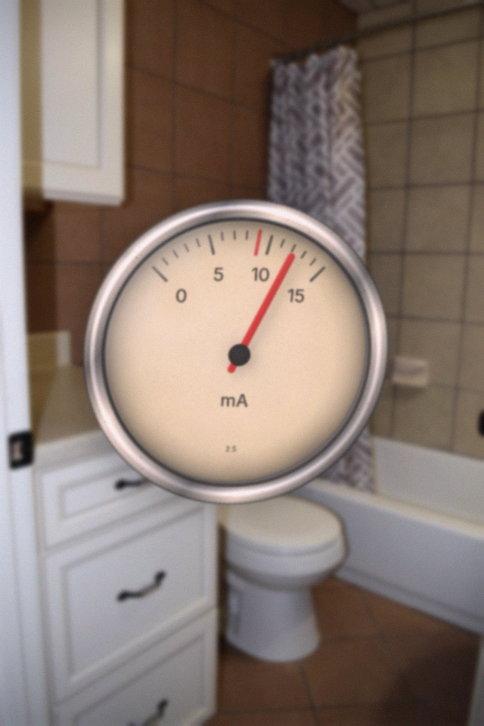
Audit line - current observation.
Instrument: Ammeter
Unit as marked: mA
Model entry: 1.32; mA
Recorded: 12; mA
